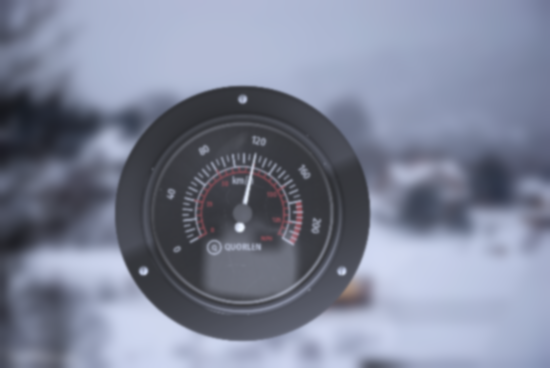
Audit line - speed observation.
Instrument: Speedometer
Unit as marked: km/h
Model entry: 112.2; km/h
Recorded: 120; km/h
